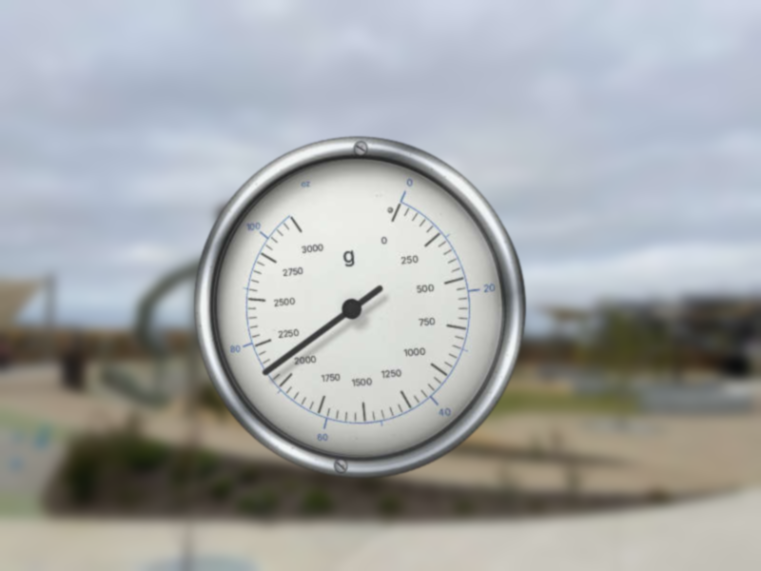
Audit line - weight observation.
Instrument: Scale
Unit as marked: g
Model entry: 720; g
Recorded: 2100; g
